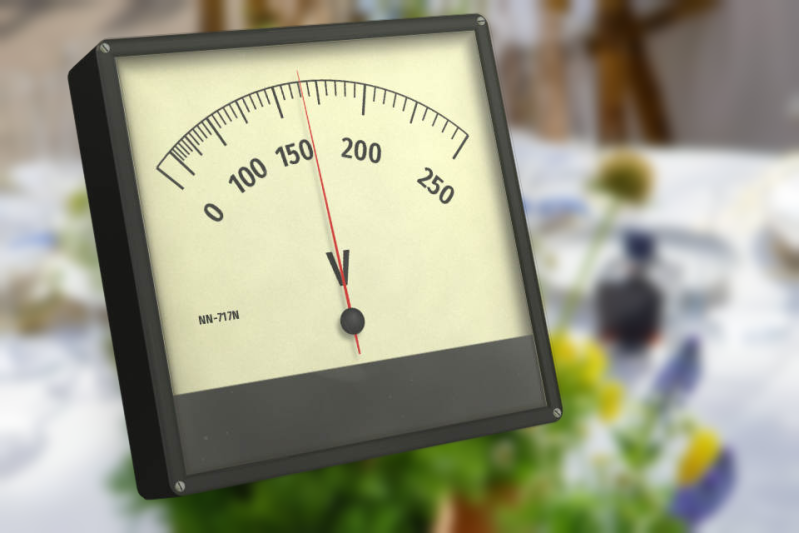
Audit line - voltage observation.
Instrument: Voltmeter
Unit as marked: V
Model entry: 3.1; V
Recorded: 165; V
